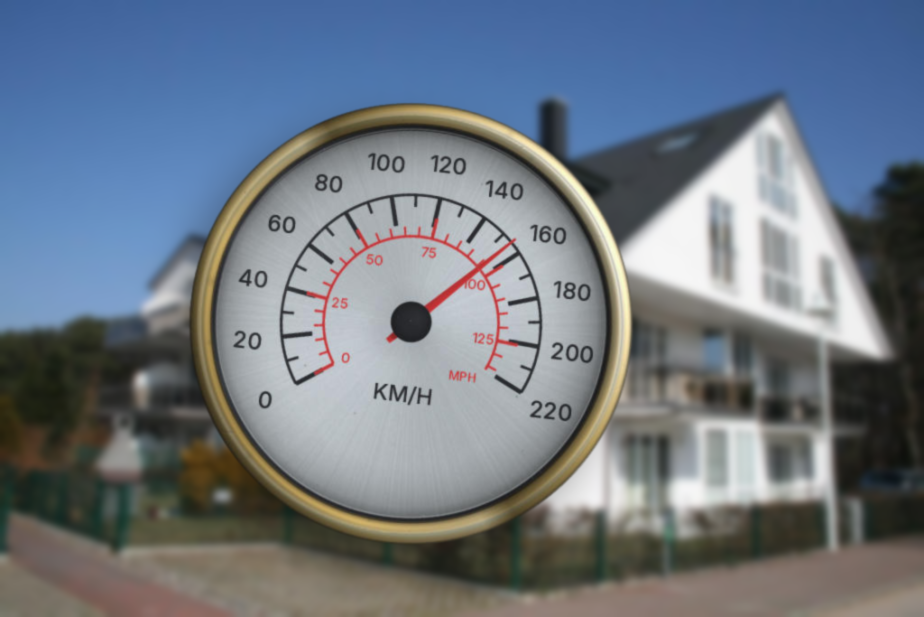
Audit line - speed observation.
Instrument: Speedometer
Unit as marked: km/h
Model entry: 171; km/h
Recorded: 155; km/h
